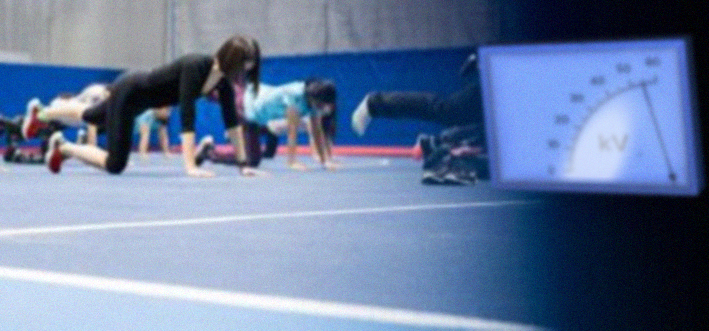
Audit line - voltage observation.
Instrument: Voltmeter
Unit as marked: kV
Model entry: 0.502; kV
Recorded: 55; kV
